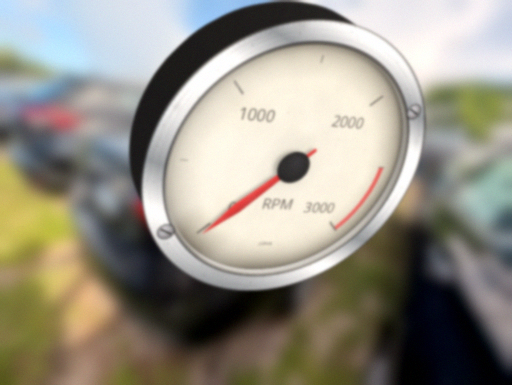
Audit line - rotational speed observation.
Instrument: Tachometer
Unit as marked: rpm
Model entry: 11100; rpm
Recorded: 0; rpm
